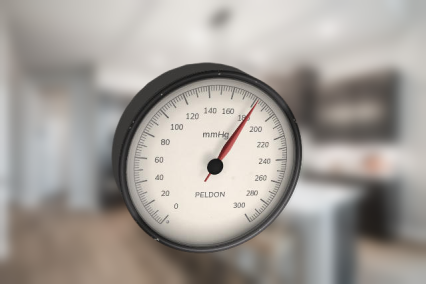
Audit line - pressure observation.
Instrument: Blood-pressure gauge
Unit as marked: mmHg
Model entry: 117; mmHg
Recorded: 180; mmHg
